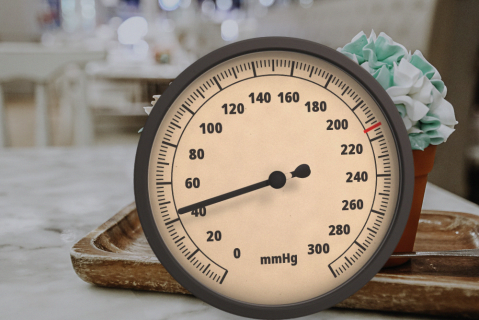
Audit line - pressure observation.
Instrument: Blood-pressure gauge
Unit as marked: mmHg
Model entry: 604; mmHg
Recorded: 44; mmHg
